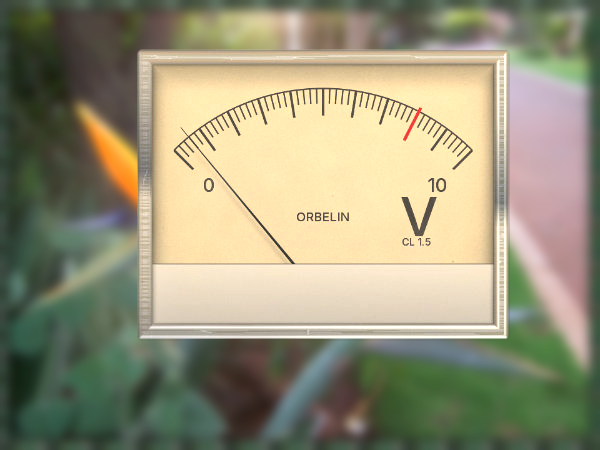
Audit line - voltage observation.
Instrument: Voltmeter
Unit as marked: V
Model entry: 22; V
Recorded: 0.6; V
